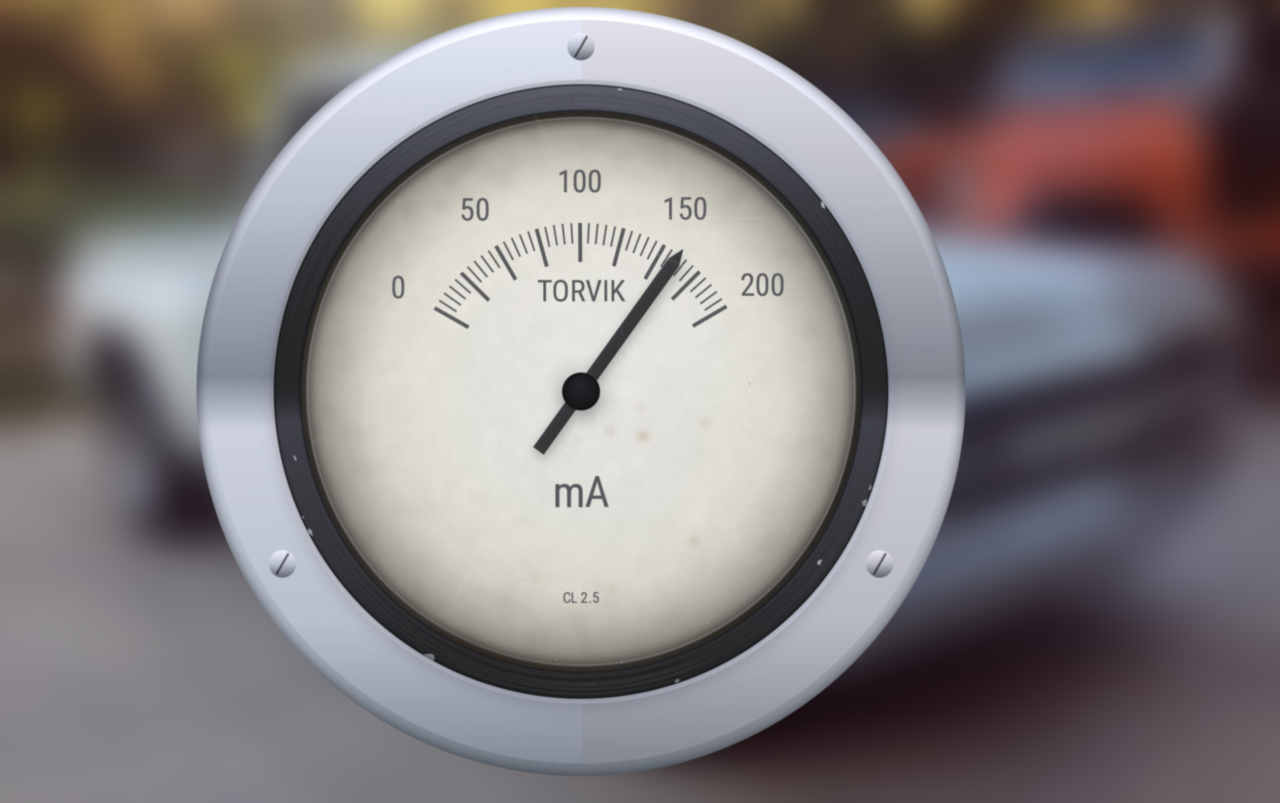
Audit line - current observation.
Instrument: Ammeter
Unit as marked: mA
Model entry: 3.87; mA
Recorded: 160; mA
